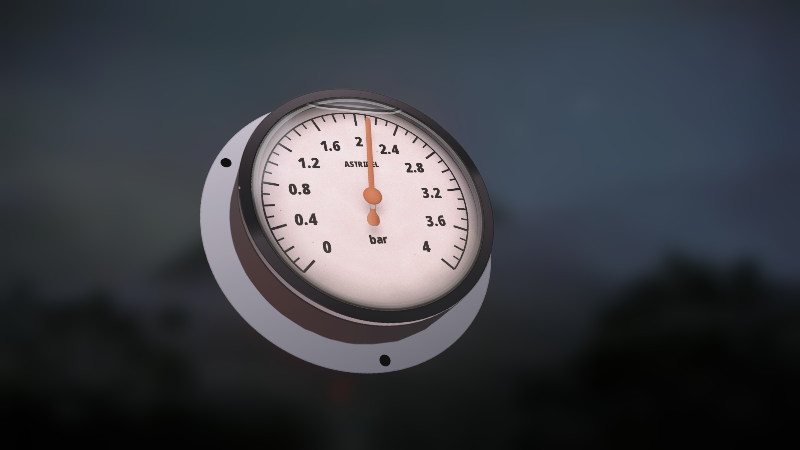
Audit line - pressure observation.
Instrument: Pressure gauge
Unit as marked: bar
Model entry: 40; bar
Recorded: 2.1; bar
